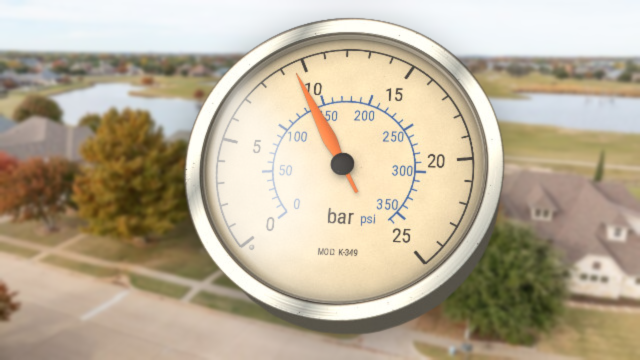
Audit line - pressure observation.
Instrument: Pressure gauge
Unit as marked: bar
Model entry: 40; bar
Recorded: 9.5; bar
